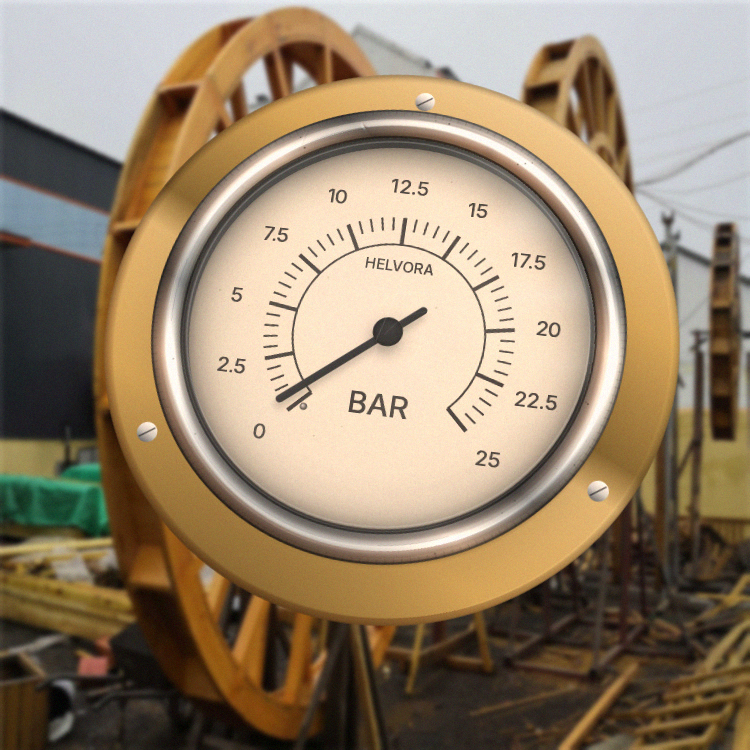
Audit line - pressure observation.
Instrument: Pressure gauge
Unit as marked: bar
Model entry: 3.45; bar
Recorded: 0.5; bar
